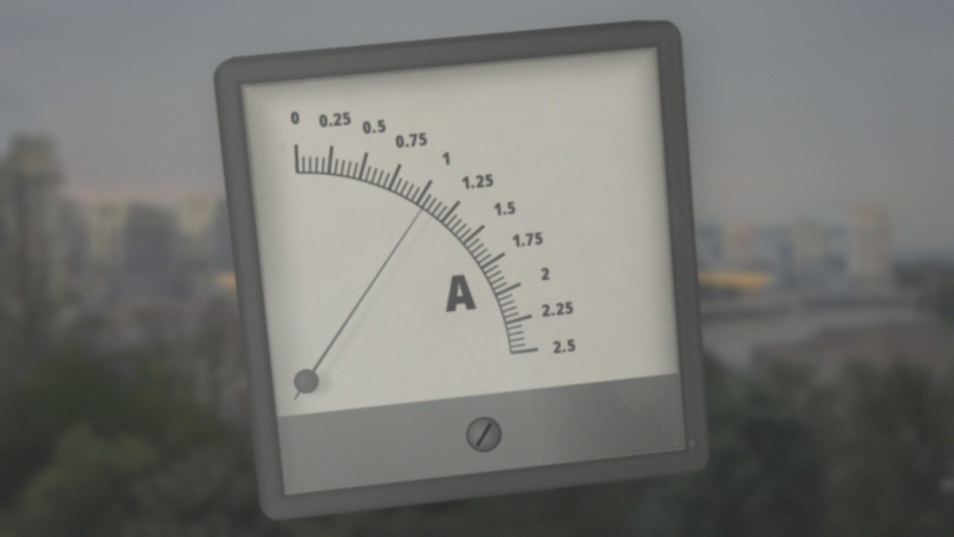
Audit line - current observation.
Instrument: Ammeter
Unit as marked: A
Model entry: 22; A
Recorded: 1.05; A
